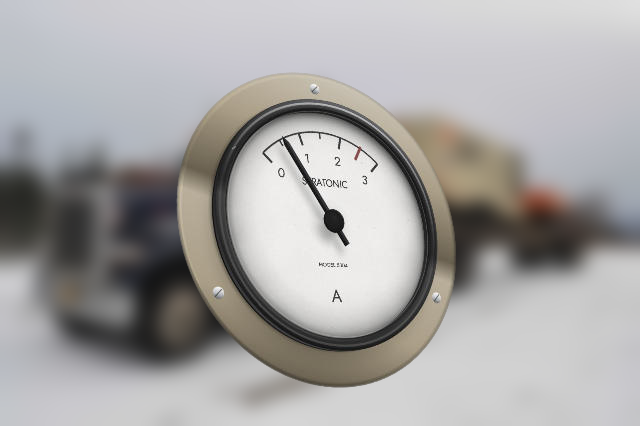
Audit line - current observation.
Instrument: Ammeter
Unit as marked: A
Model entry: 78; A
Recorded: 0.5; A
